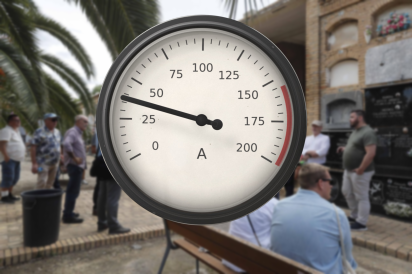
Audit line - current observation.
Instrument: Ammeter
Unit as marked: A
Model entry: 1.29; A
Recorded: 37.5; A
